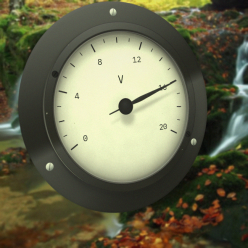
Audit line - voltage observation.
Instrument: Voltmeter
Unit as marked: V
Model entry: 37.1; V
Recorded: 16; V
